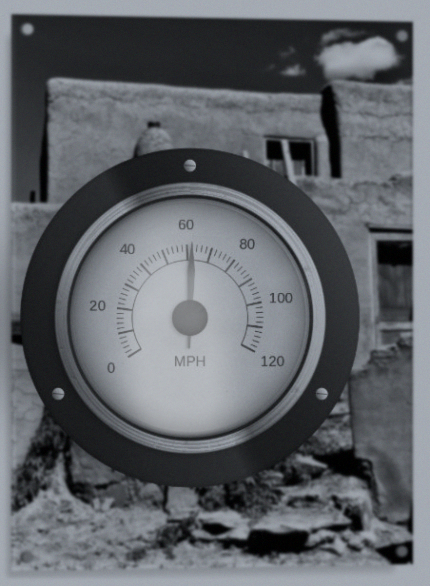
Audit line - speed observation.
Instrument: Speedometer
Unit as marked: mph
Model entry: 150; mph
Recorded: 62; mph
